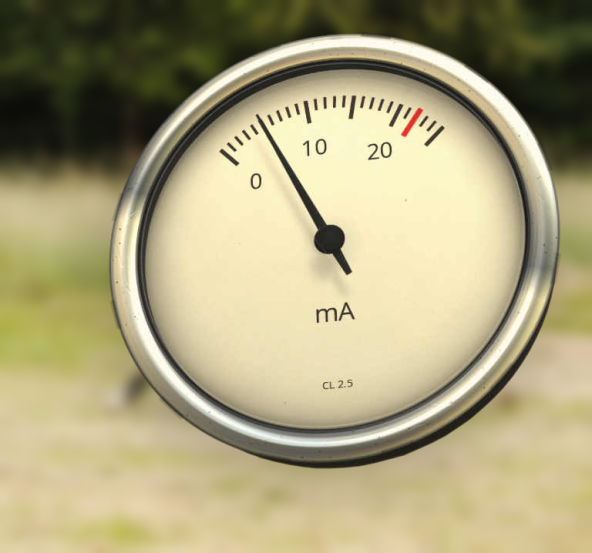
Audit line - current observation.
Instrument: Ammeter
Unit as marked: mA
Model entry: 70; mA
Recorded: 5; mA
